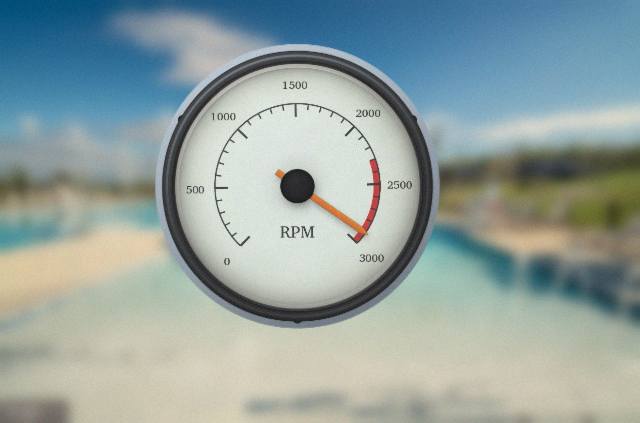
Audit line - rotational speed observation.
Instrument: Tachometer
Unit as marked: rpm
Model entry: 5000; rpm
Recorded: 2900; rpm
